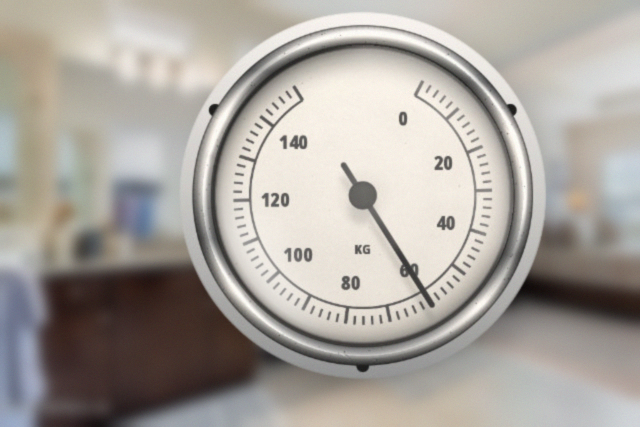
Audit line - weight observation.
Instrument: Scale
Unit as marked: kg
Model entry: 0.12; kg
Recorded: 60; kg
